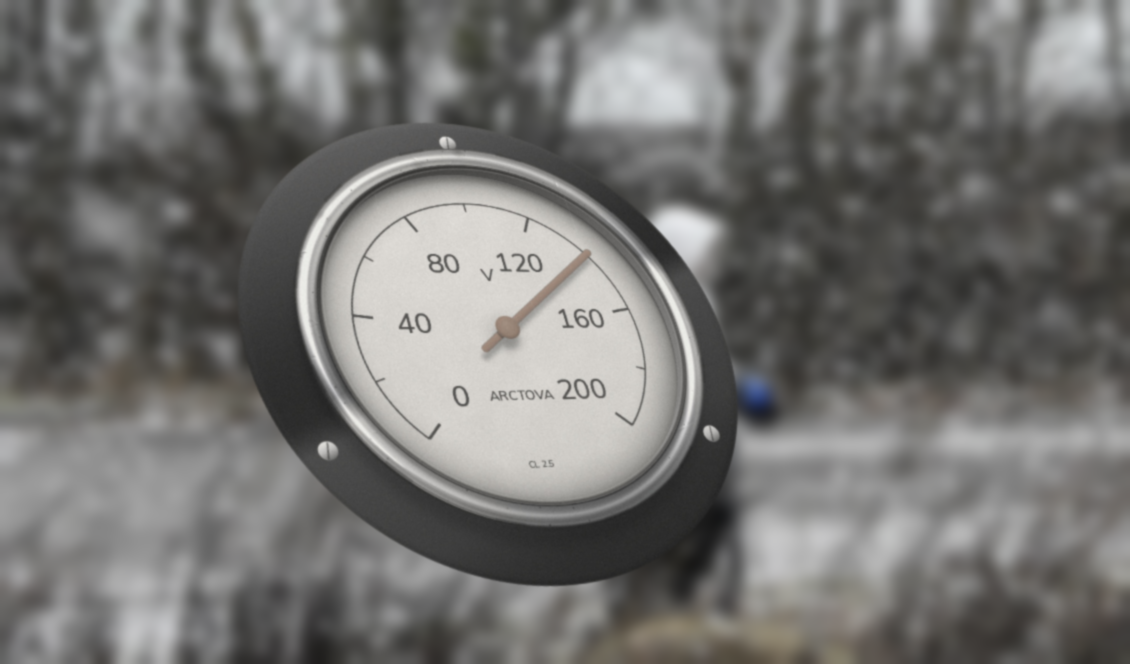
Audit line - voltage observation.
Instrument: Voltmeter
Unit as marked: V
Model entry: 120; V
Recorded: 140; V
